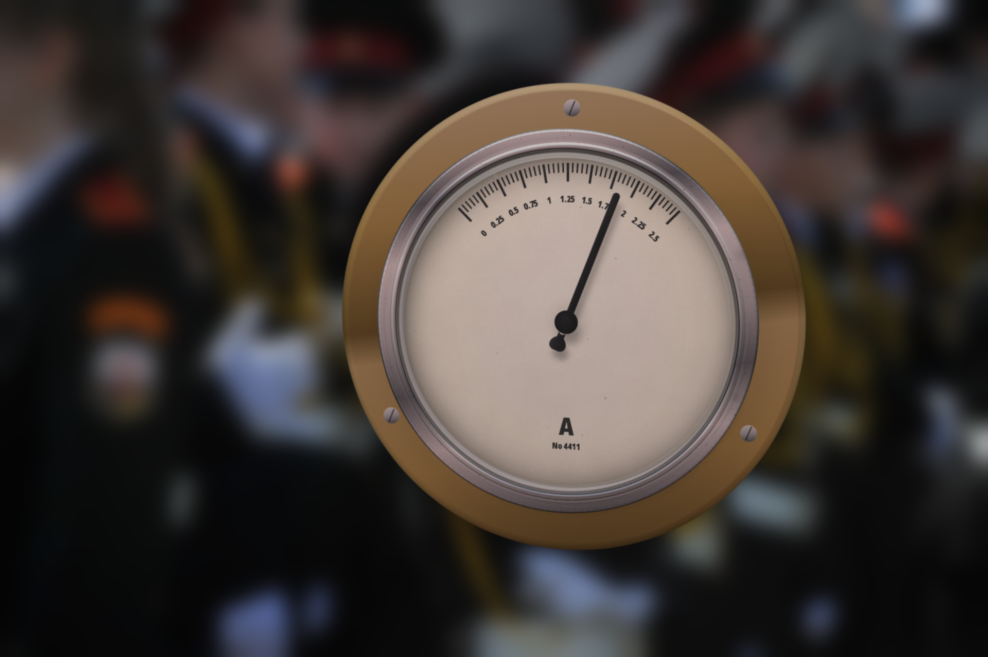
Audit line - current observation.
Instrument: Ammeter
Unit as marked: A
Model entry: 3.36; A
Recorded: 1.85; A
